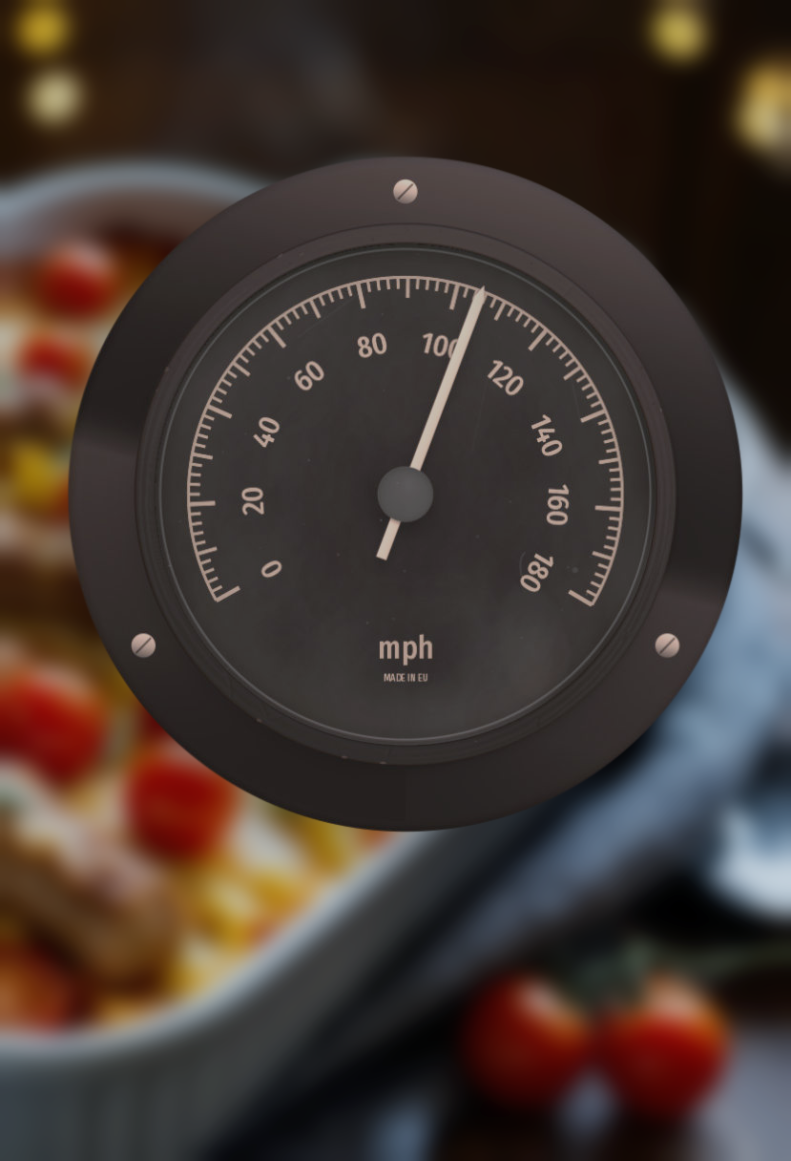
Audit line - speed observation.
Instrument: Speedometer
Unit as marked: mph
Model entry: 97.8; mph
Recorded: 105; mph
